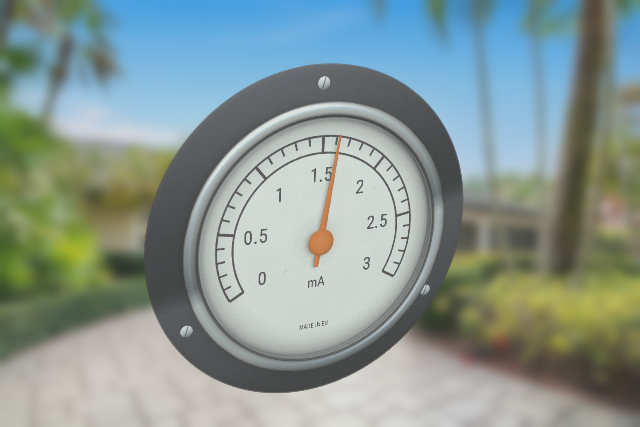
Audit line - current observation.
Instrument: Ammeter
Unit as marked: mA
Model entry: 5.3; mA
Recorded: 1.6; mA
